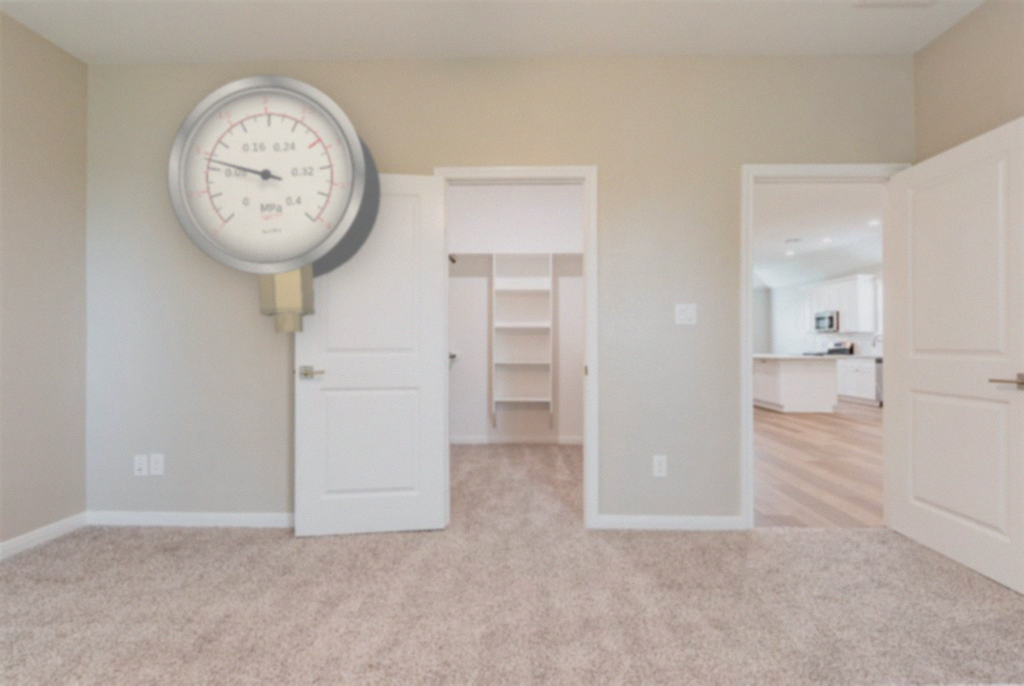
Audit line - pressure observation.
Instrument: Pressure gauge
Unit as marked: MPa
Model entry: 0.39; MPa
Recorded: 0.09; MPa
